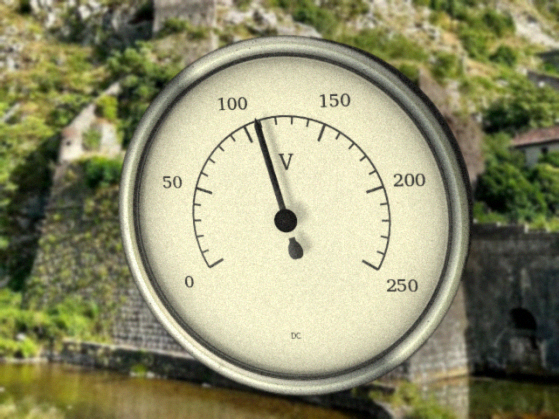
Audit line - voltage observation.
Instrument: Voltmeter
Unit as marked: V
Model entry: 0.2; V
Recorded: 110; V
